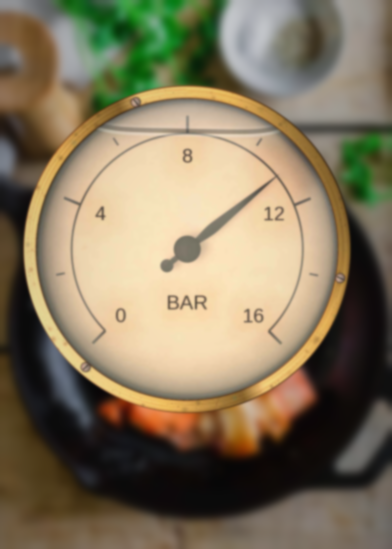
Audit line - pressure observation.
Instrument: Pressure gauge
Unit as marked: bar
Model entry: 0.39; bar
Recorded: 11; bar
